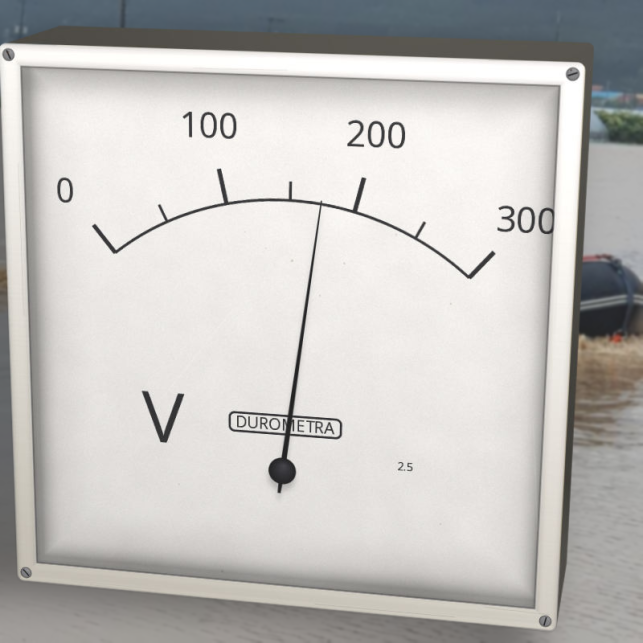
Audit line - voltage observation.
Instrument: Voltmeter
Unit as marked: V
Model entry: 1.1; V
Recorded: 175; V
